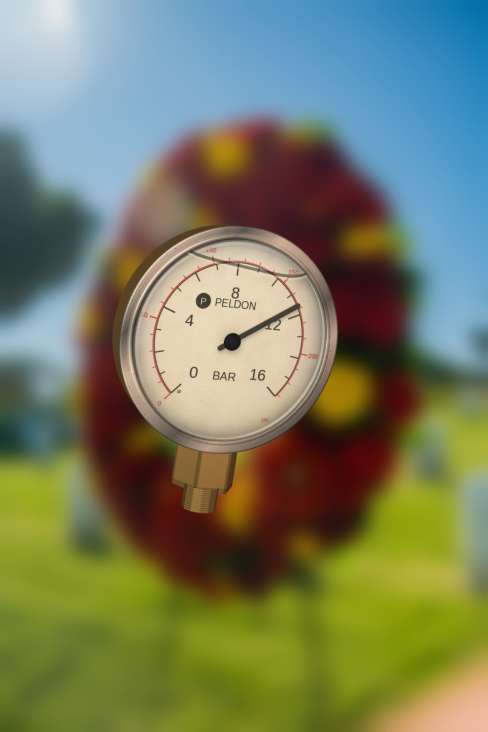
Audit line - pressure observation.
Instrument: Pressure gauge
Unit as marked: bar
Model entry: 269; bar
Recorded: 11.5; bar
